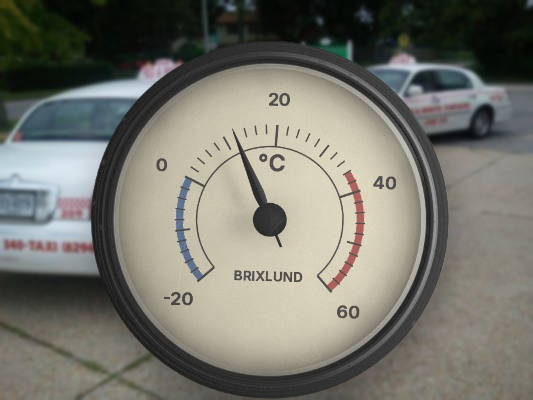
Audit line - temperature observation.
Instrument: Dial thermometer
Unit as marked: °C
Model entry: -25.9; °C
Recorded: 12; °C
